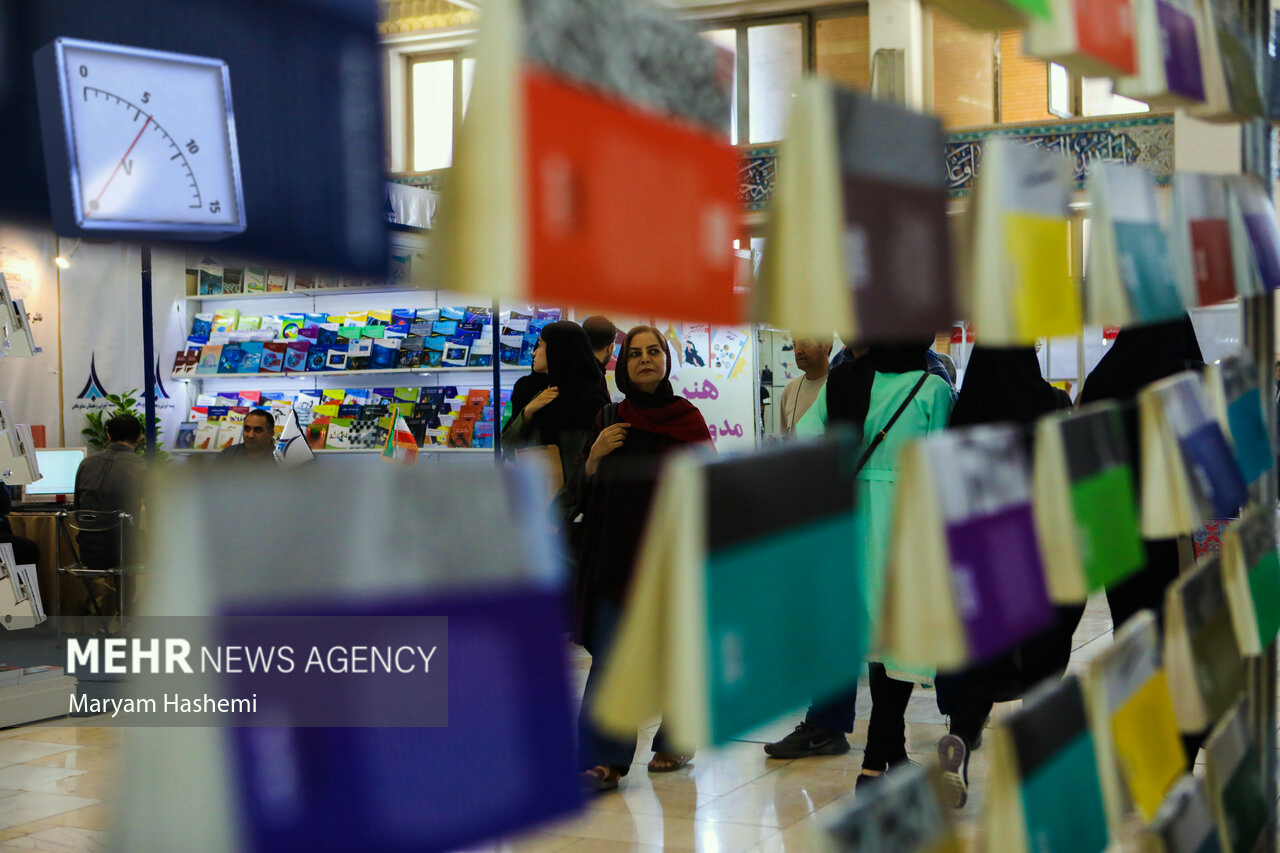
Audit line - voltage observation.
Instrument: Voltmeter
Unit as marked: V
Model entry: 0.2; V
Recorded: 6; V
